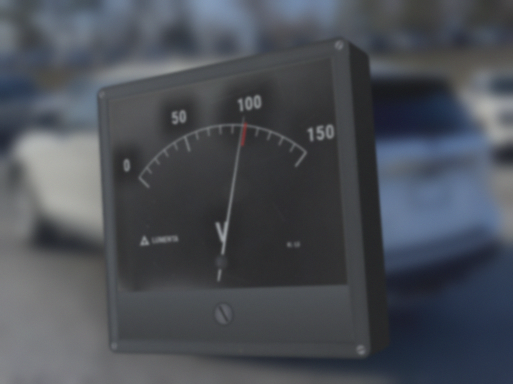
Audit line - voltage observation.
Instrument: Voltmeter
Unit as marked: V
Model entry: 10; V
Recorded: 100; V
